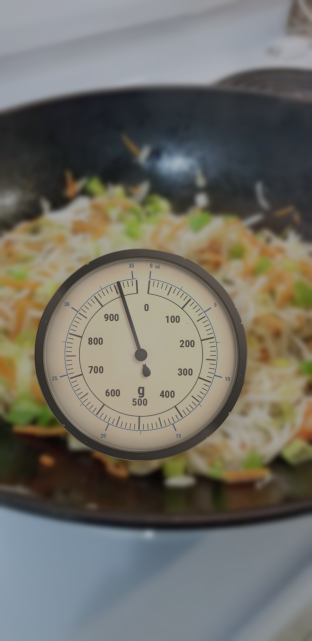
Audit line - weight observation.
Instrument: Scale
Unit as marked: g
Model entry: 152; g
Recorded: 960; g
